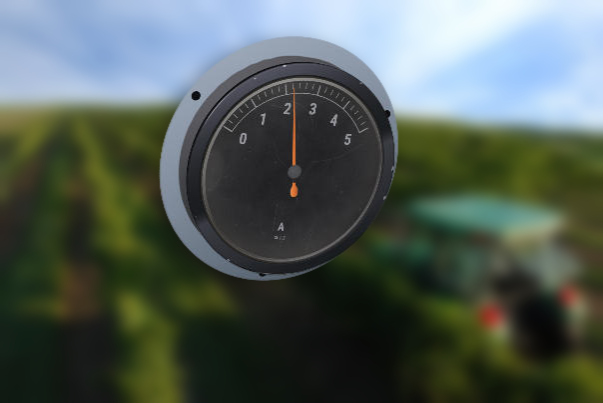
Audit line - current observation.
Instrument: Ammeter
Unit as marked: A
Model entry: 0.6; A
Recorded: 2.2; A
